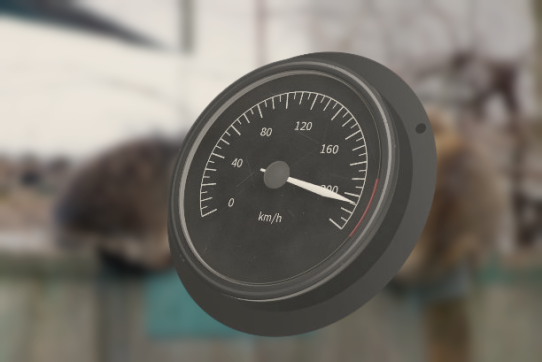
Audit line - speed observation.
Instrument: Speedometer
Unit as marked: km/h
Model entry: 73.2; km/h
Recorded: 205; km/h
